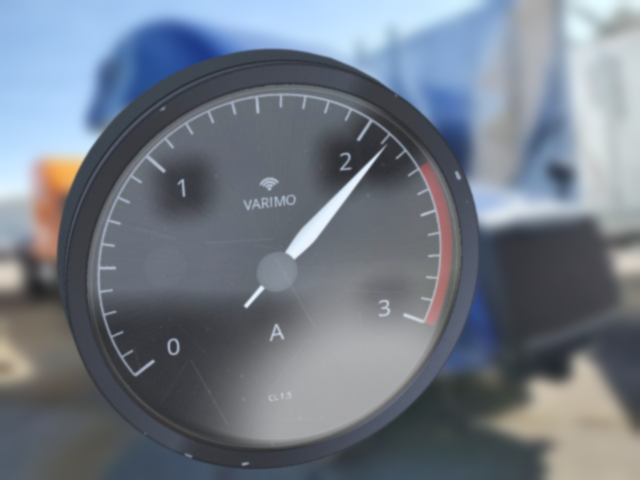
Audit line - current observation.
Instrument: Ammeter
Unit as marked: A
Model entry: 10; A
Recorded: 2.1; A
